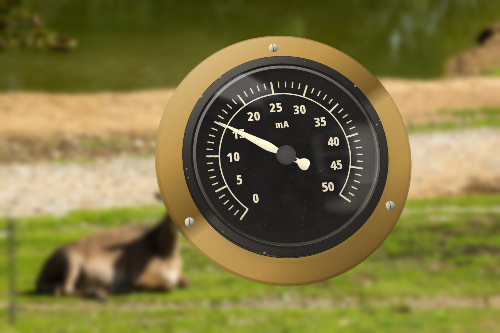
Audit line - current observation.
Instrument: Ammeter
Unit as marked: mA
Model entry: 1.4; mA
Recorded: 15; mA
